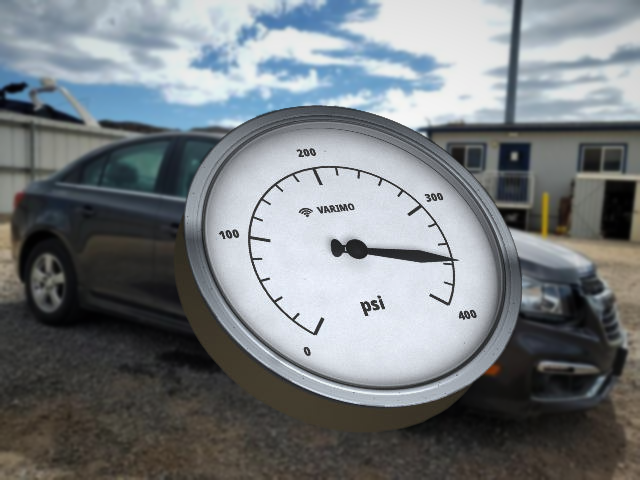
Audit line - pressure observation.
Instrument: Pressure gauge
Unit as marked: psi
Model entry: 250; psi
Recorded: 360; psi
